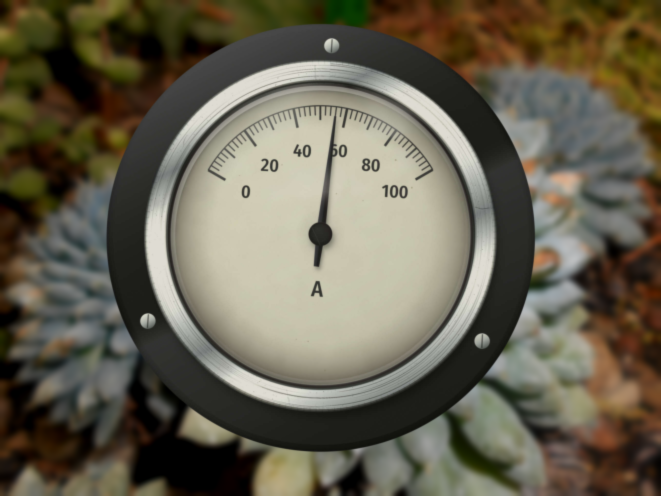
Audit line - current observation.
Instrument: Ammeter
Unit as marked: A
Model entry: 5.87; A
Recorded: 56; A
